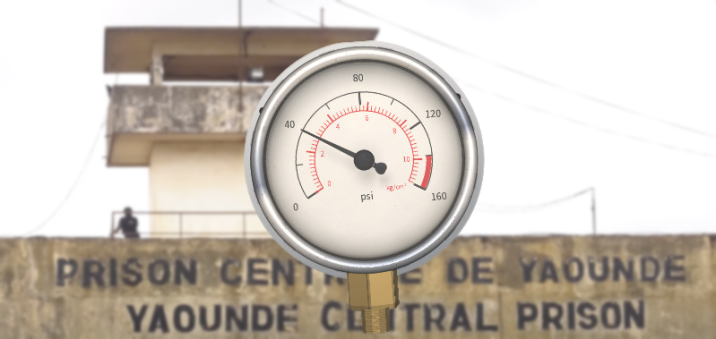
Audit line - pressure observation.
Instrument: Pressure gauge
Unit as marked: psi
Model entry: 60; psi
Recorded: 40; psi
